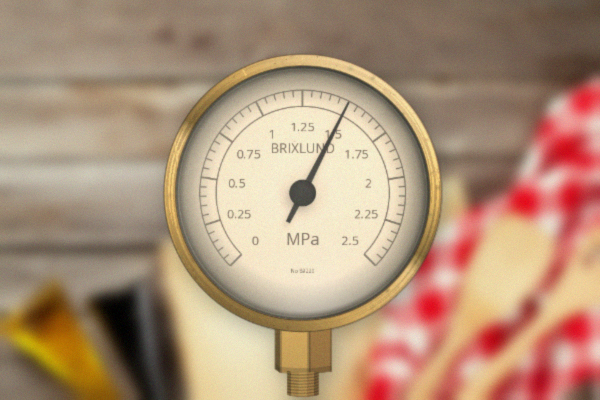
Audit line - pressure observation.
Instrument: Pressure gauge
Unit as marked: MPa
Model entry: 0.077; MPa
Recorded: 1.5; MPa
